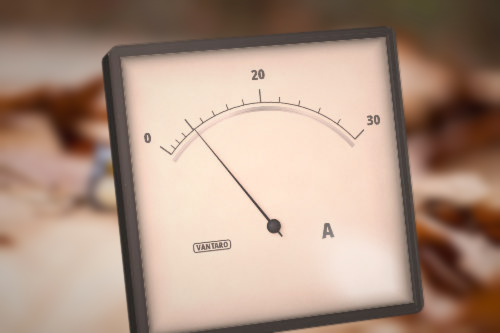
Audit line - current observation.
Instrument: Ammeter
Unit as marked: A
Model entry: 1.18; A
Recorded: 10; A
